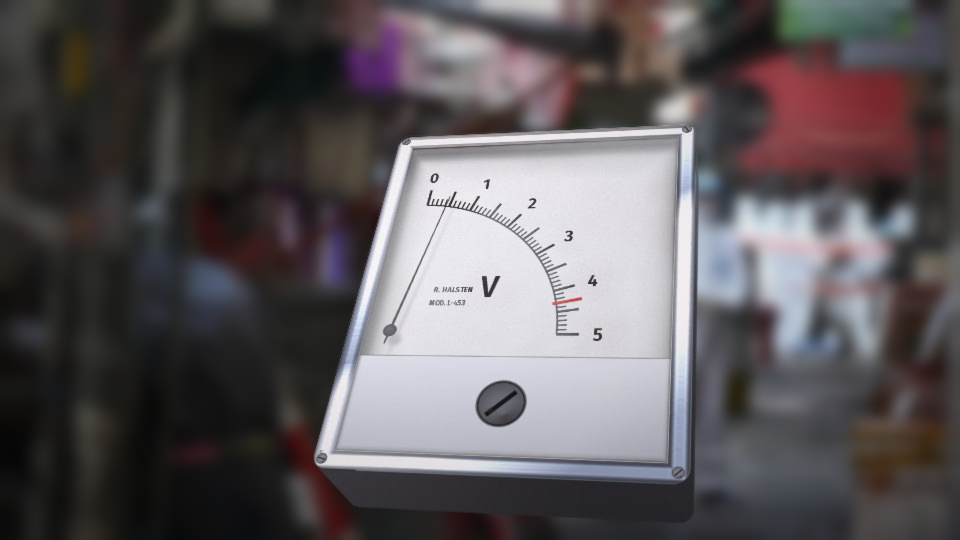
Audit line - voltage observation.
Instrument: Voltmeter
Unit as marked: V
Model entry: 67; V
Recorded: 0.5; V
